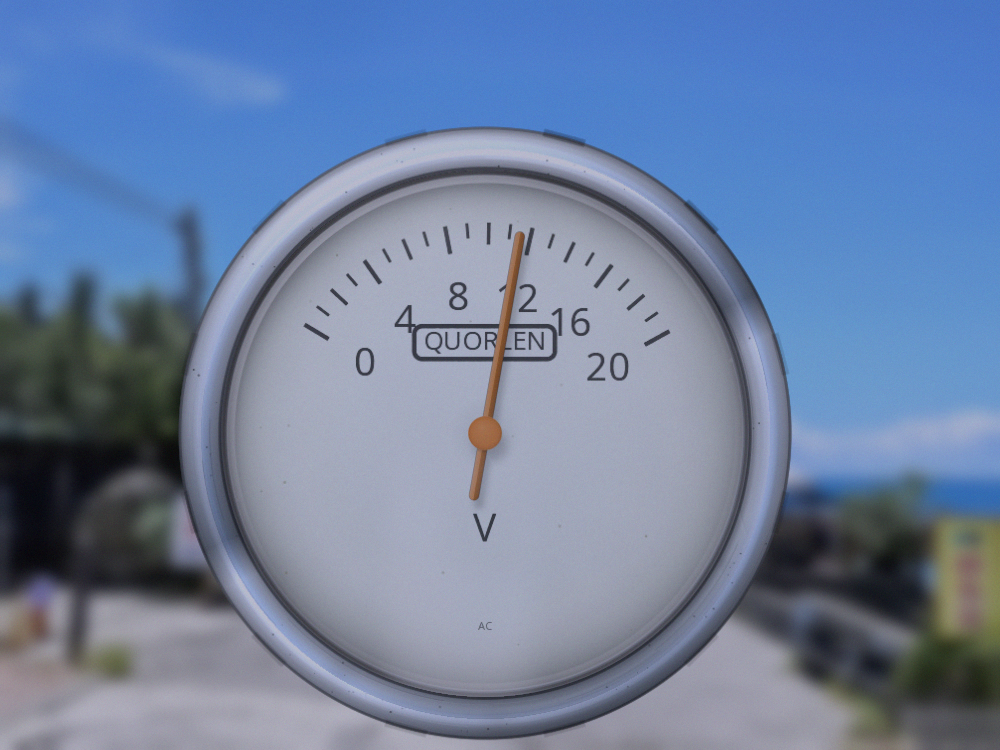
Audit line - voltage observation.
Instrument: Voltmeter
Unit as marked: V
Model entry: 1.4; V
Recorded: 11.5; V
